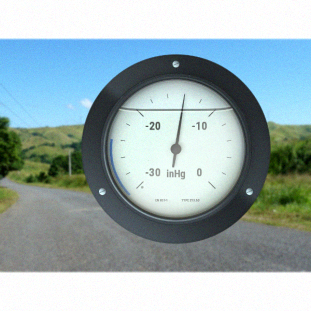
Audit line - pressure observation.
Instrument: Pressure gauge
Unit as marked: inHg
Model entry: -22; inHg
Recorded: -14; inHg
